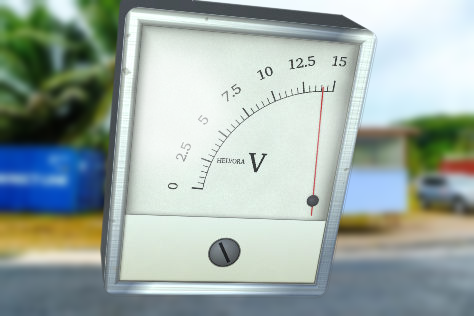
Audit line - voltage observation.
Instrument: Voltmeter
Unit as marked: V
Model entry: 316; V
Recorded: 14; V
